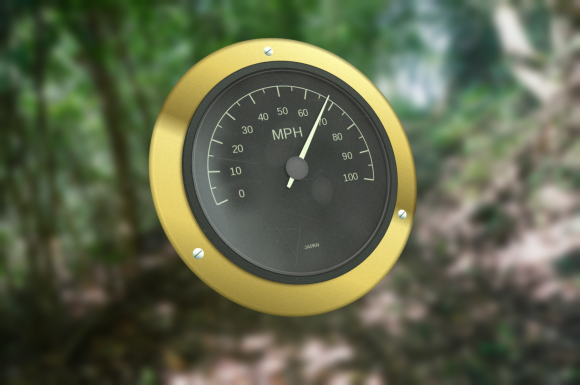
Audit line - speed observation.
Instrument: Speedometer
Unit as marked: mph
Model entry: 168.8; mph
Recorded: 67.5; mph
